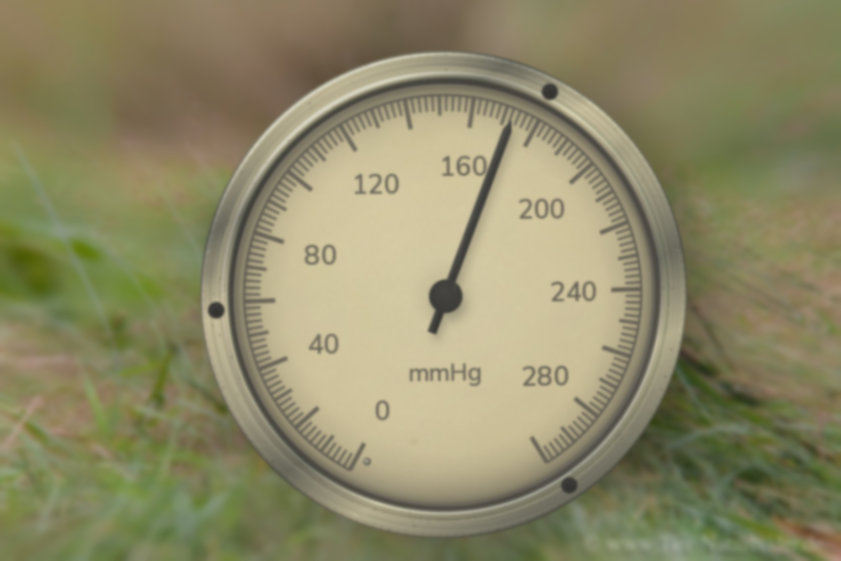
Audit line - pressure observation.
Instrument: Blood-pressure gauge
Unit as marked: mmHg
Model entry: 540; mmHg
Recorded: 172; mmHg
